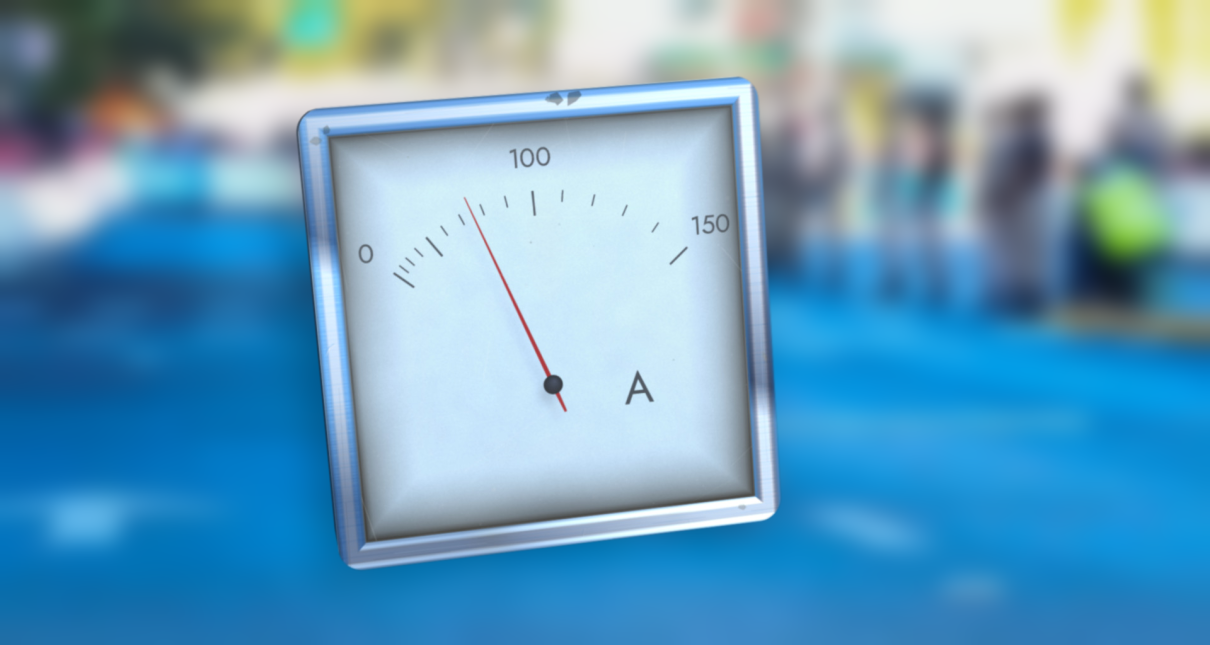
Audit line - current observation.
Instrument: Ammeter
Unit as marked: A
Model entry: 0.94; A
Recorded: 75; A
